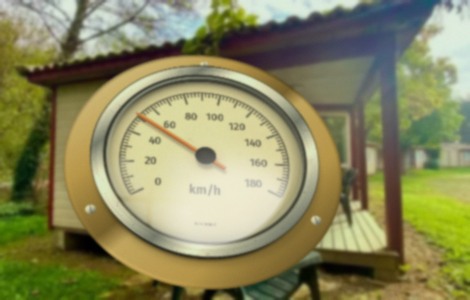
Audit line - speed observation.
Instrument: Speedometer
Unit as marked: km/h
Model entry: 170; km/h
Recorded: 50; km/h
